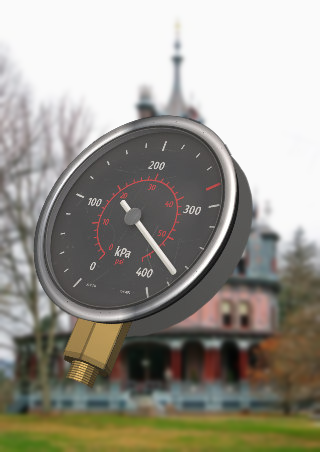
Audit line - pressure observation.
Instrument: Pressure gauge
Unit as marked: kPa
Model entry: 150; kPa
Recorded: 370; kPa
